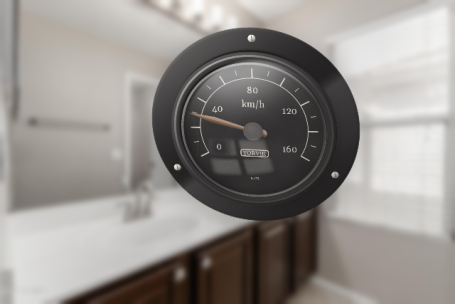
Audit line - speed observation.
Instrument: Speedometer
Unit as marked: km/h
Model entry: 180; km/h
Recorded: 30; km/h
